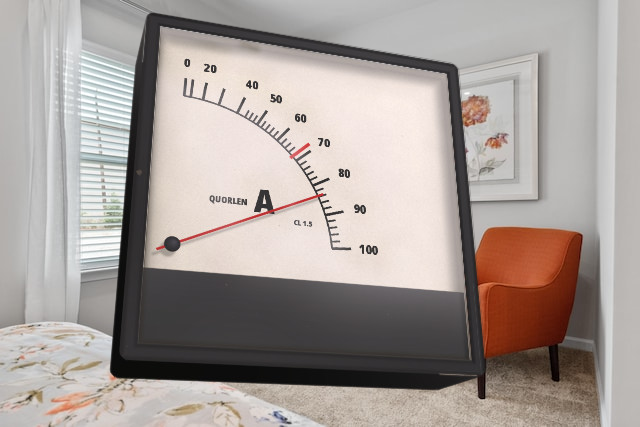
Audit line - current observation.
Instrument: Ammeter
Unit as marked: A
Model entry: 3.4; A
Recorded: 84; A
